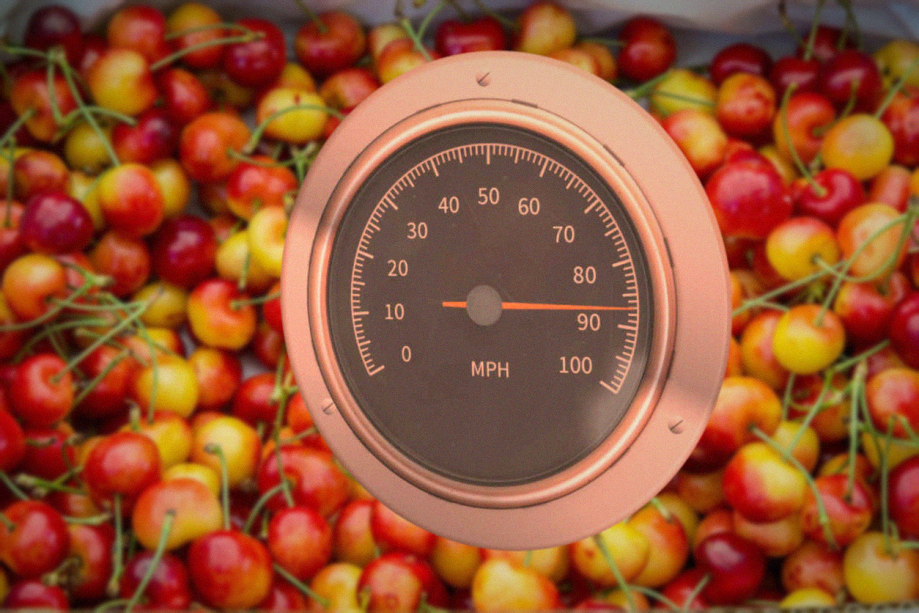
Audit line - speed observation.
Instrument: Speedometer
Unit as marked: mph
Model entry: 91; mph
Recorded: 87; mph
